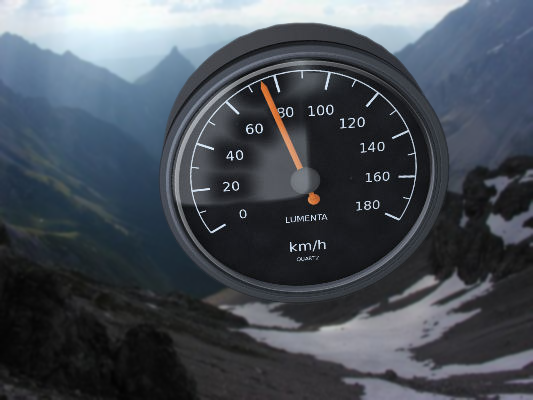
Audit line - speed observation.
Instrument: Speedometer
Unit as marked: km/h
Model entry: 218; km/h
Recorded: 75; km/h
